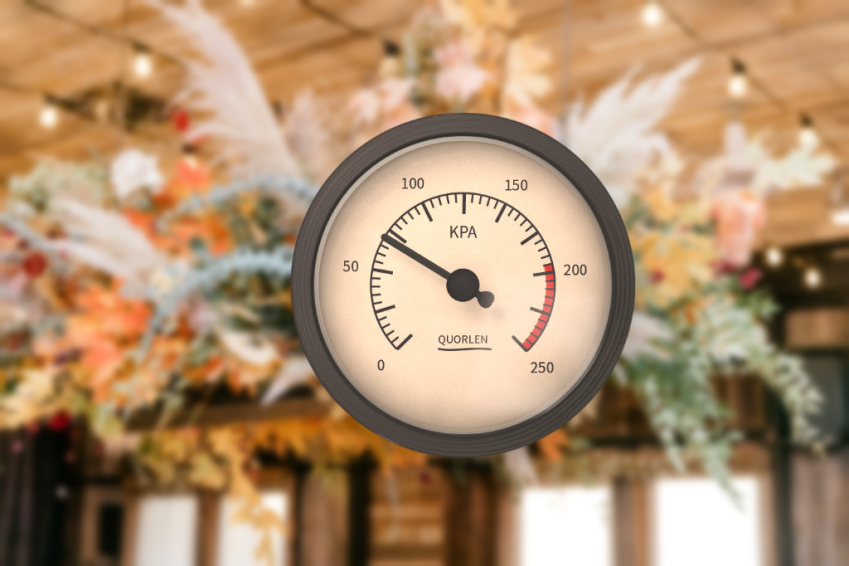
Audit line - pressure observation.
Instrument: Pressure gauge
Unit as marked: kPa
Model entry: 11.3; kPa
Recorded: 70; kPa
